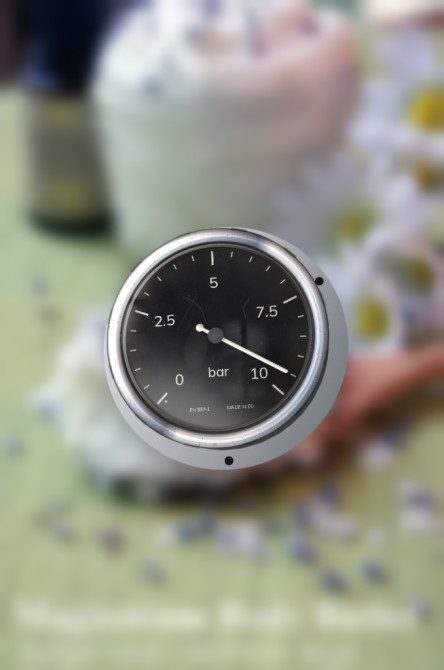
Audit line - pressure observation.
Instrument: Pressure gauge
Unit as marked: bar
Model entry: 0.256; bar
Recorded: 9.5; bar
